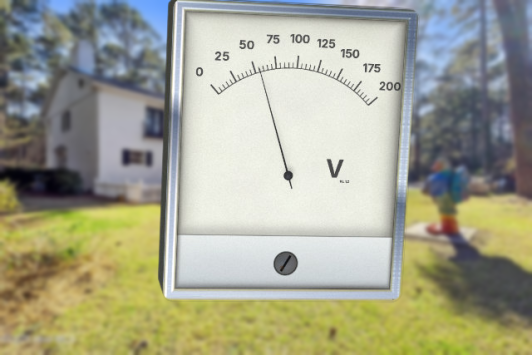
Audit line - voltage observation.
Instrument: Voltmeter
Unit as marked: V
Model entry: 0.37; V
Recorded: 55; V
